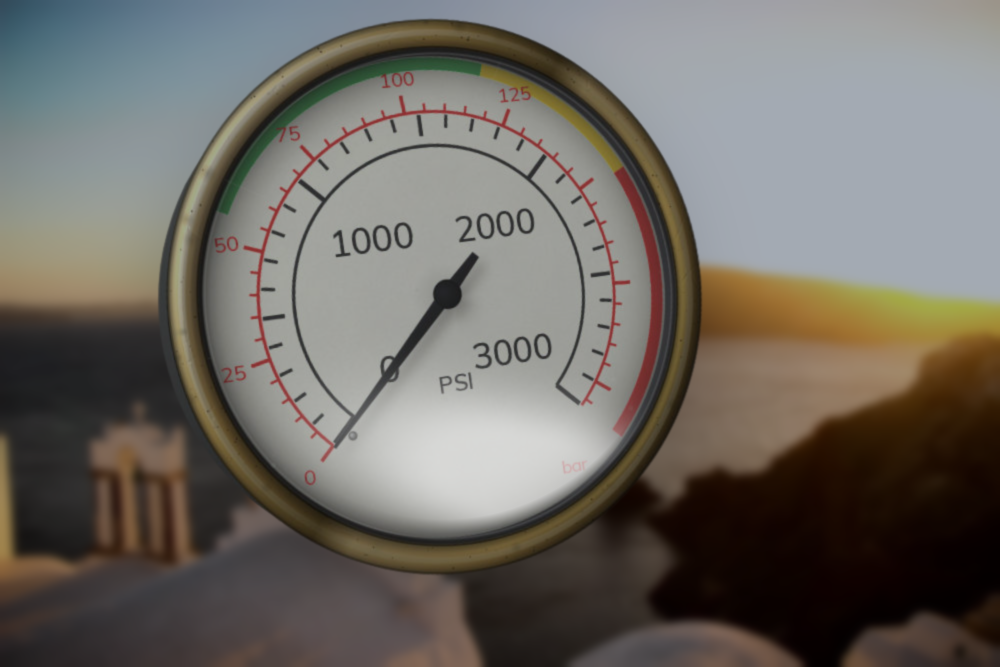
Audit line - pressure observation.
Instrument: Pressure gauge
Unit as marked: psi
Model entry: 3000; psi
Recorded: 0; psi
